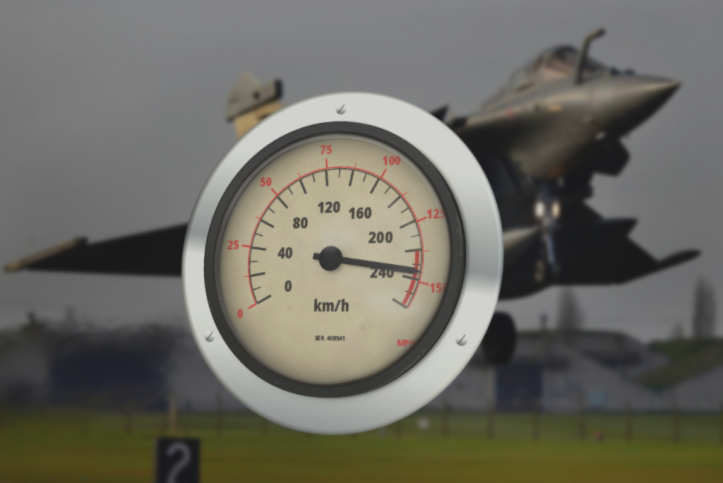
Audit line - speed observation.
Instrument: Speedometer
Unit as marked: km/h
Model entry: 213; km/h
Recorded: 235; km/h
